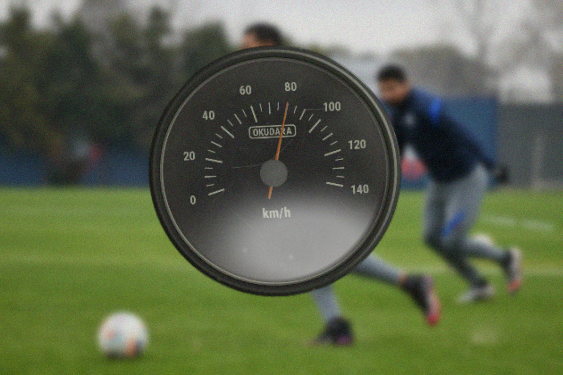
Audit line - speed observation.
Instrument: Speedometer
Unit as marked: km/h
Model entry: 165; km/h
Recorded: 80; km/h
